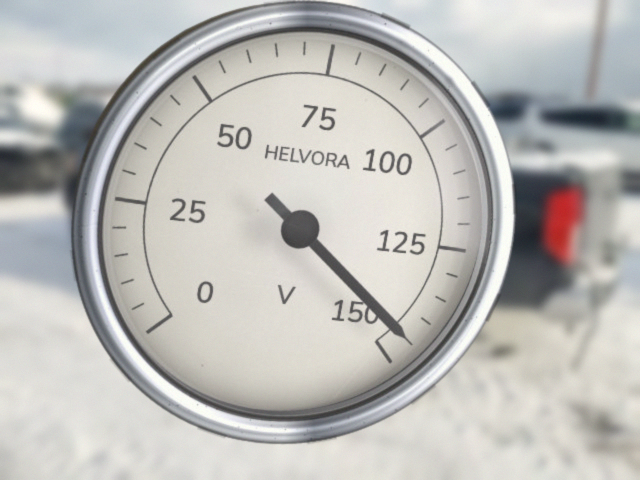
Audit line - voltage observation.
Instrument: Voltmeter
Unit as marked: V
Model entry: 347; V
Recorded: 145; V
